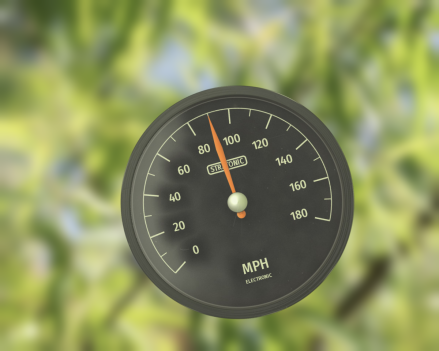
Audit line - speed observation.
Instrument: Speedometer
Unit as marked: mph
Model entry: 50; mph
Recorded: 90; mph
